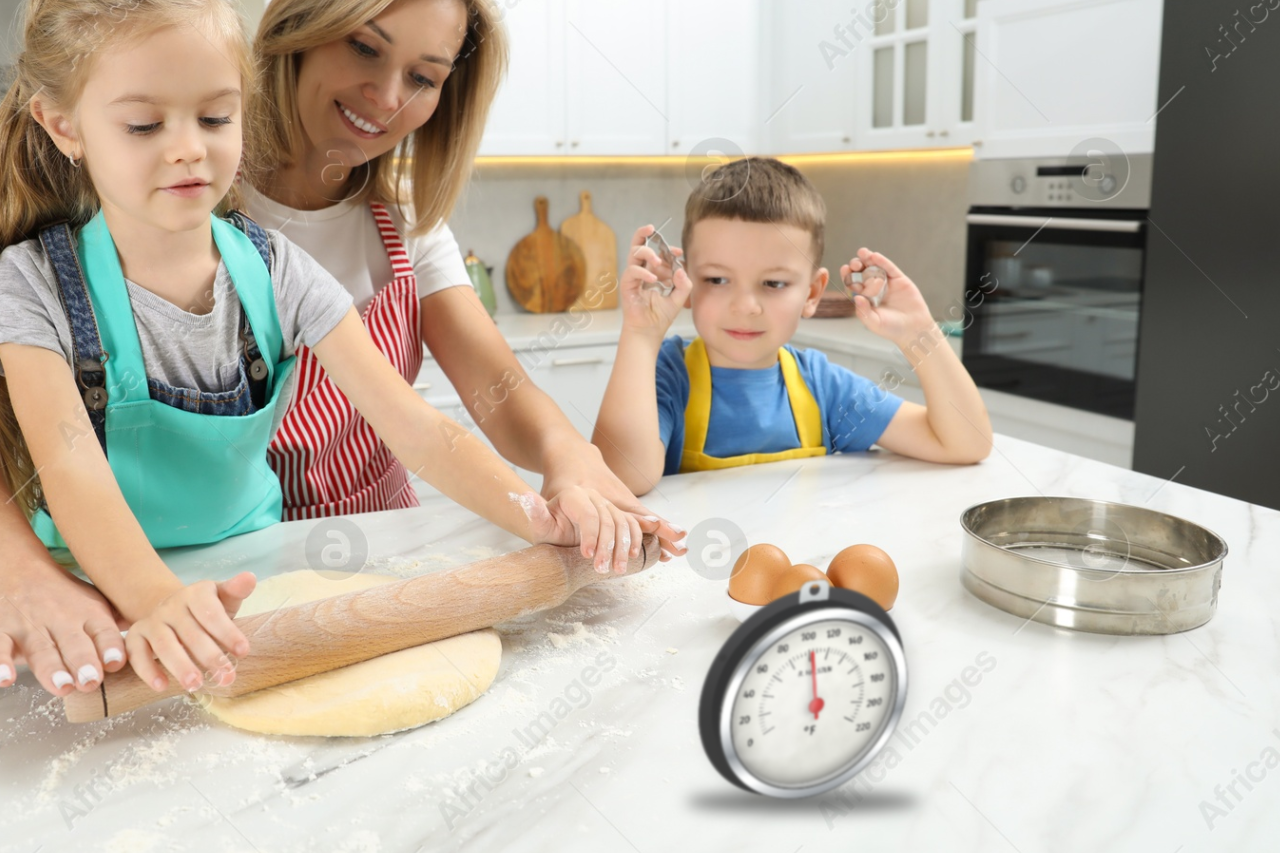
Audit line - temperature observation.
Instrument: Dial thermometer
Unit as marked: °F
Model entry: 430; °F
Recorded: 100; °F
